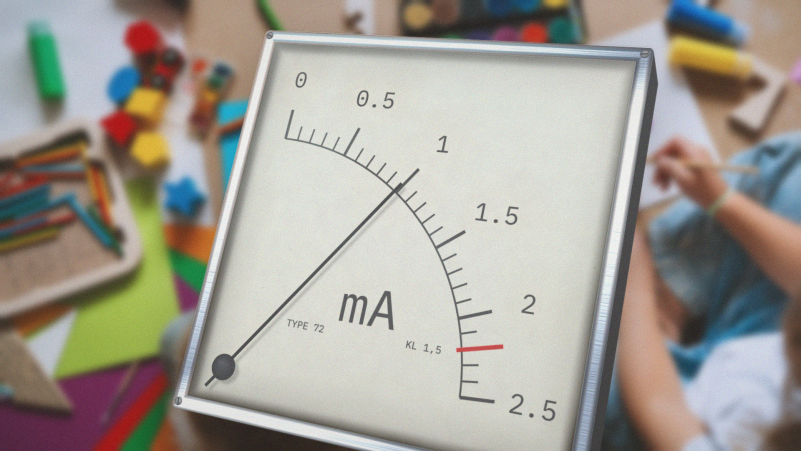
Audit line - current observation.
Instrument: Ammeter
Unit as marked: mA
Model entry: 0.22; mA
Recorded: 1; mA
